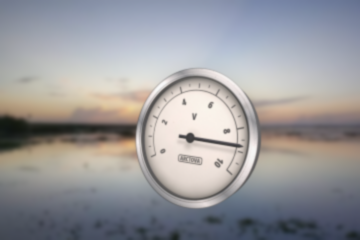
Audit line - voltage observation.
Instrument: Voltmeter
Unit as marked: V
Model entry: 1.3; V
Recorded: 8.75; V
